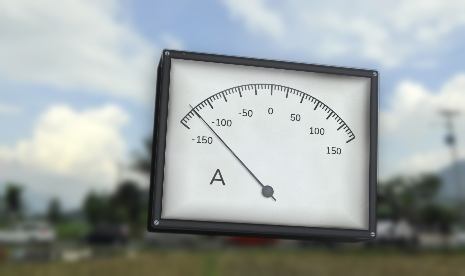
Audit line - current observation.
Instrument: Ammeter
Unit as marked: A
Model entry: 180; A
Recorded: -125; A
